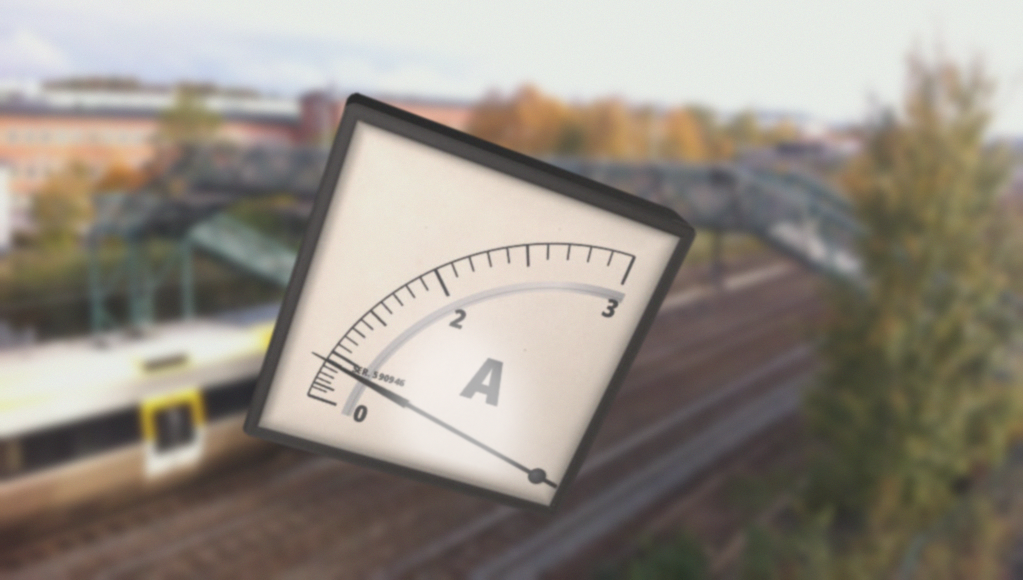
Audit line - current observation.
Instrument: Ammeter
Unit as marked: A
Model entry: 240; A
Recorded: 0.9; A
